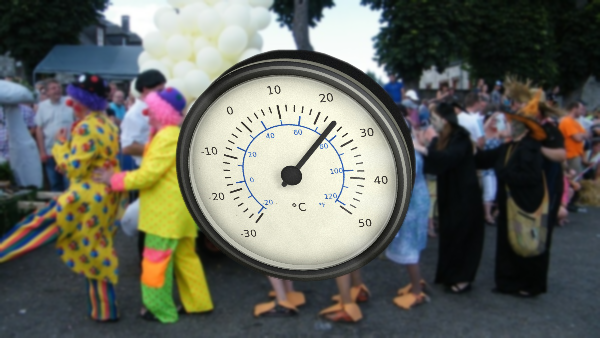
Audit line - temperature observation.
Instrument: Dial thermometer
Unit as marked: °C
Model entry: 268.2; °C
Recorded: 24; °C
